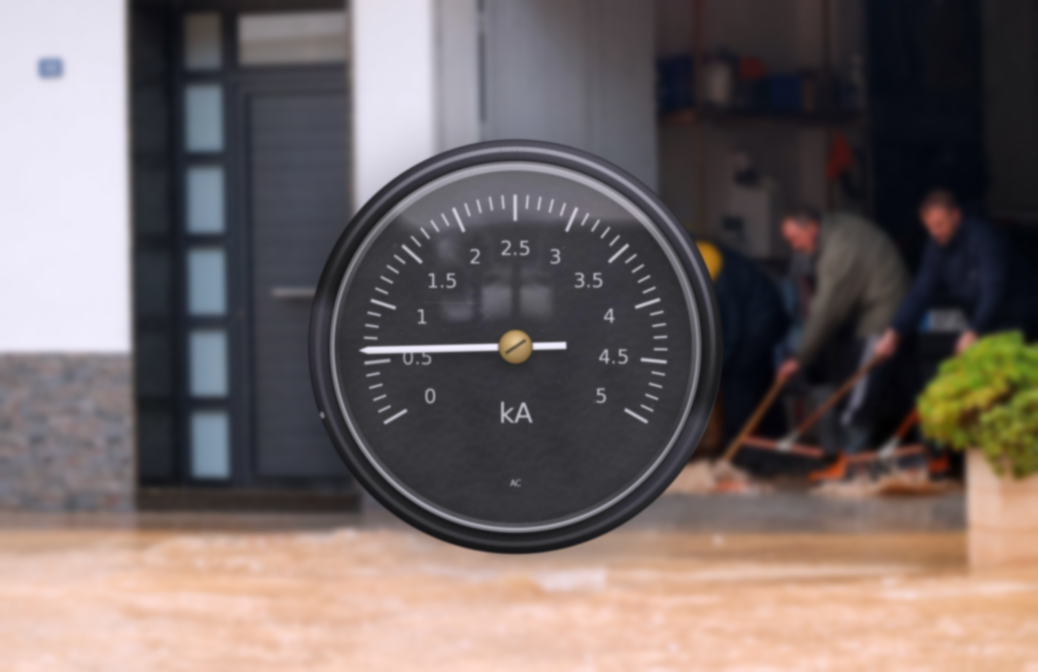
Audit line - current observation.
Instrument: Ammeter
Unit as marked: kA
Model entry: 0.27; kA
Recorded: 0.6; kA
